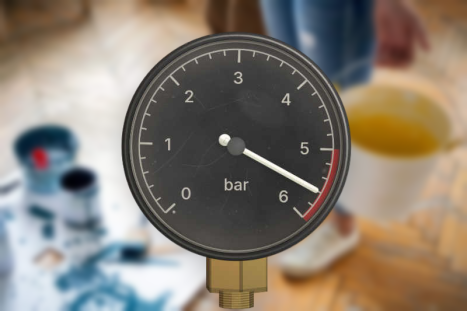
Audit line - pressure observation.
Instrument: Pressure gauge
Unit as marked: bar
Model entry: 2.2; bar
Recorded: 5.6; bar
